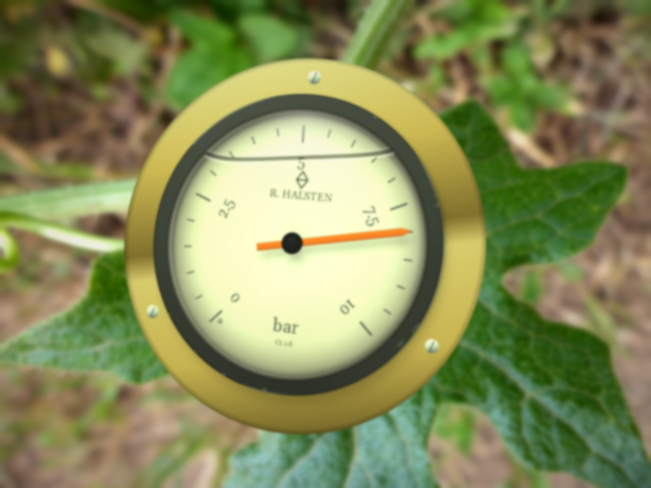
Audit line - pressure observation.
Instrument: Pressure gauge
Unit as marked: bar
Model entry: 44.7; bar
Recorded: 8; bar
